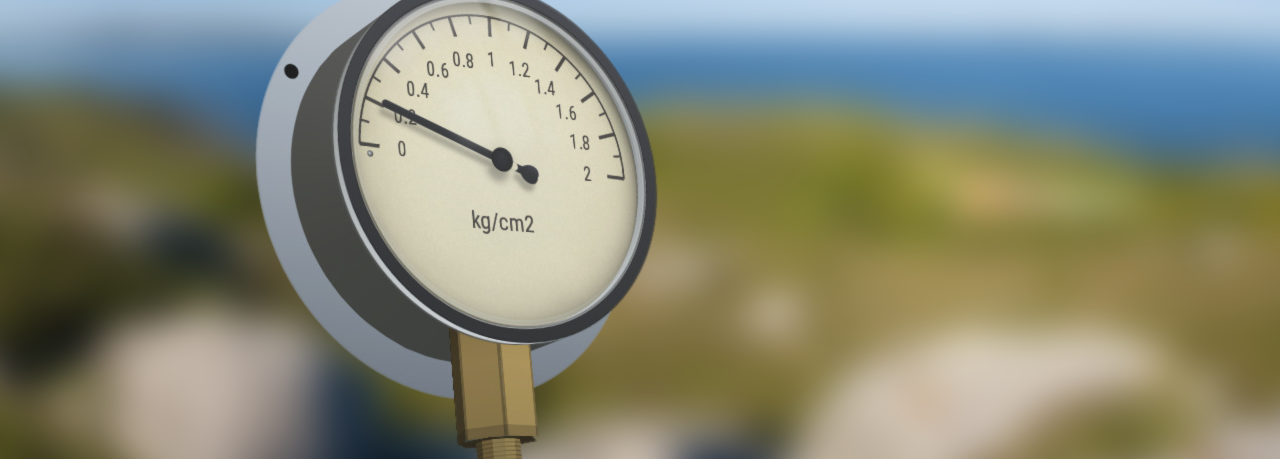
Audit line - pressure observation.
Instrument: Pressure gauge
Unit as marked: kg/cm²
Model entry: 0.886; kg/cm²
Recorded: 0.2; kg/cm²
